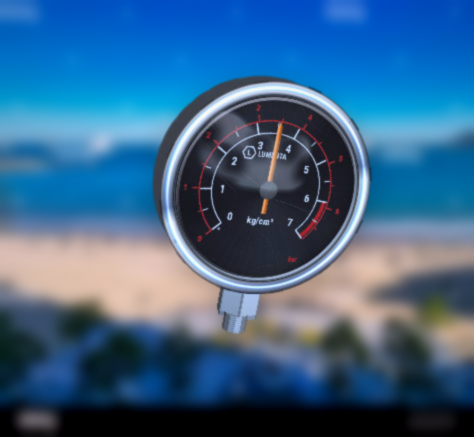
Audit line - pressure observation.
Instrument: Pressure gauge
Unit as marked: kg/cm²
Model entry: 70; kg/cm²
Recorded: 3.5; kg/cm²
